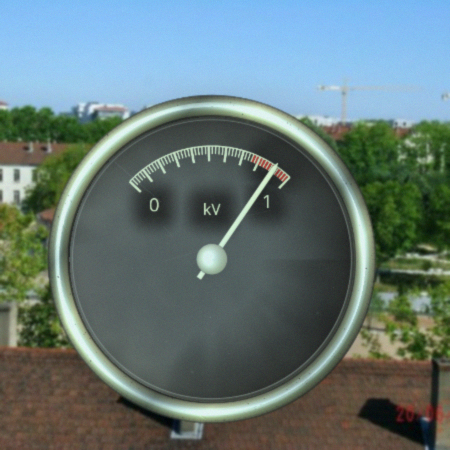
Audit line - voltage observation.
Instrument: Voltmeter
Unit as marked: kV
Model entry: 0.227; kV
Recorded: 0.9; kV
